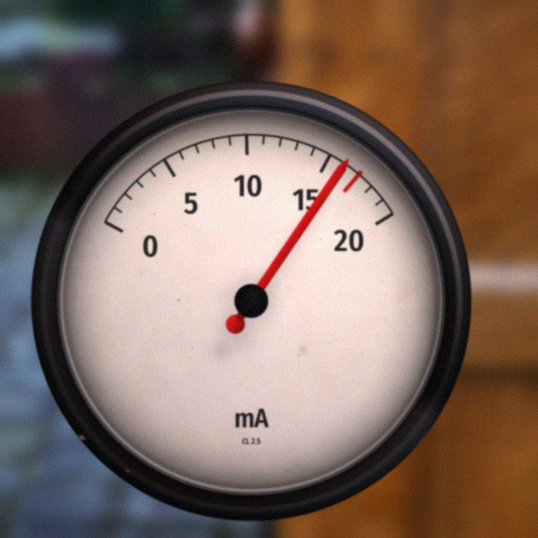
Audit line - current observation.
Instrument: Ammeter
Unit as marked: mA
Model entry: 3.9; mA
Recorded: 16; mA
